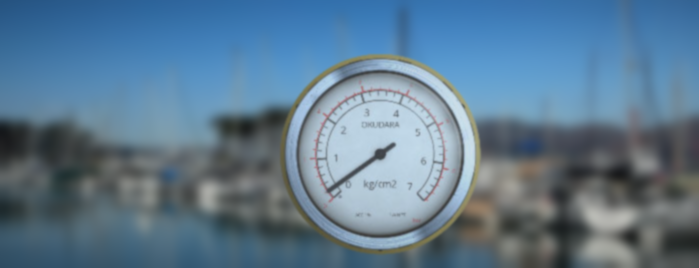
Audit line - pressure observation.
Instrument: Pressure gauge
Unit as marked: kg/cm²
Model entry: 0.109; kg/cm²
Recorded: 0.2; kg/cm²
